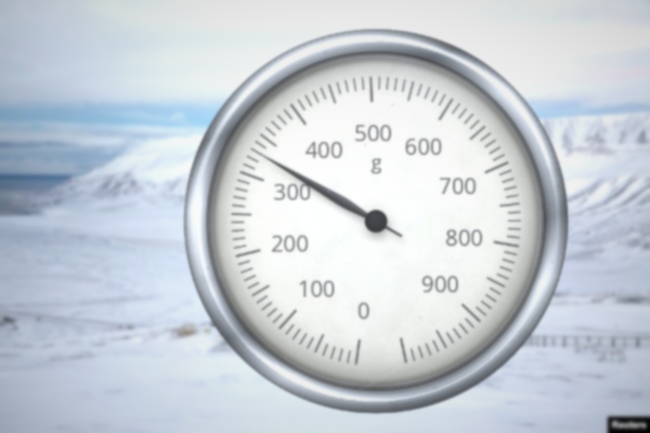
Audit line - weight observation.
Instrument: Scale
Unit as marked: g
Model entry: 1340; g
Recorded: 330; g
